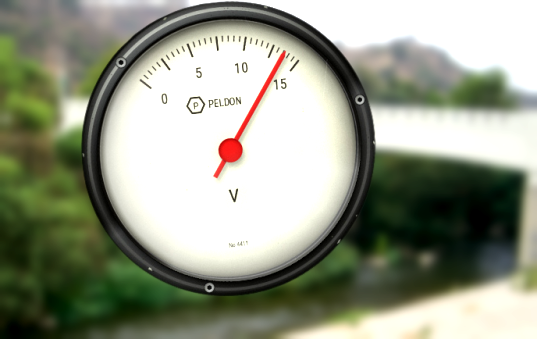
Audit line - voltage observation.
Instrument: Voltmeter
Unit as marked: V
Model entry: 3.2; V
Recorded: 13.5; V
